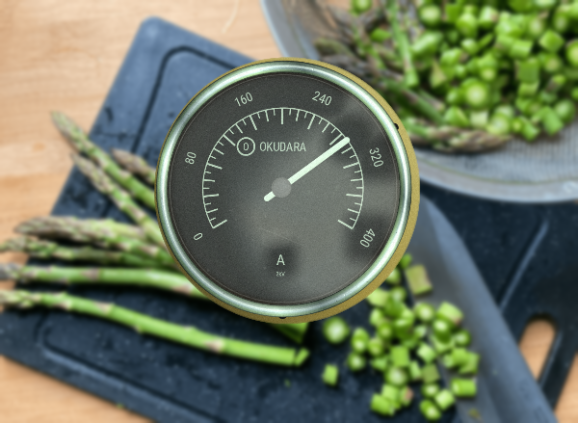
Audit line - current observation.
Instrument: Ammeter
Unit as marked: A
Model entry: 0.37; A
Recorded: 290; A
